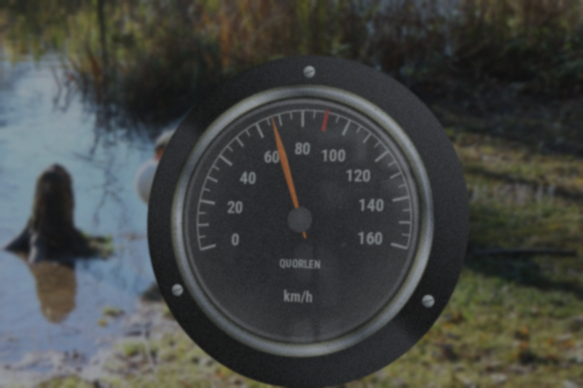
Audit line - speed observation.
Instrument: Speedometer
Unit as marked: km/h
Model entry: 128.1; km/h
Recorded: 67.5; km/h
